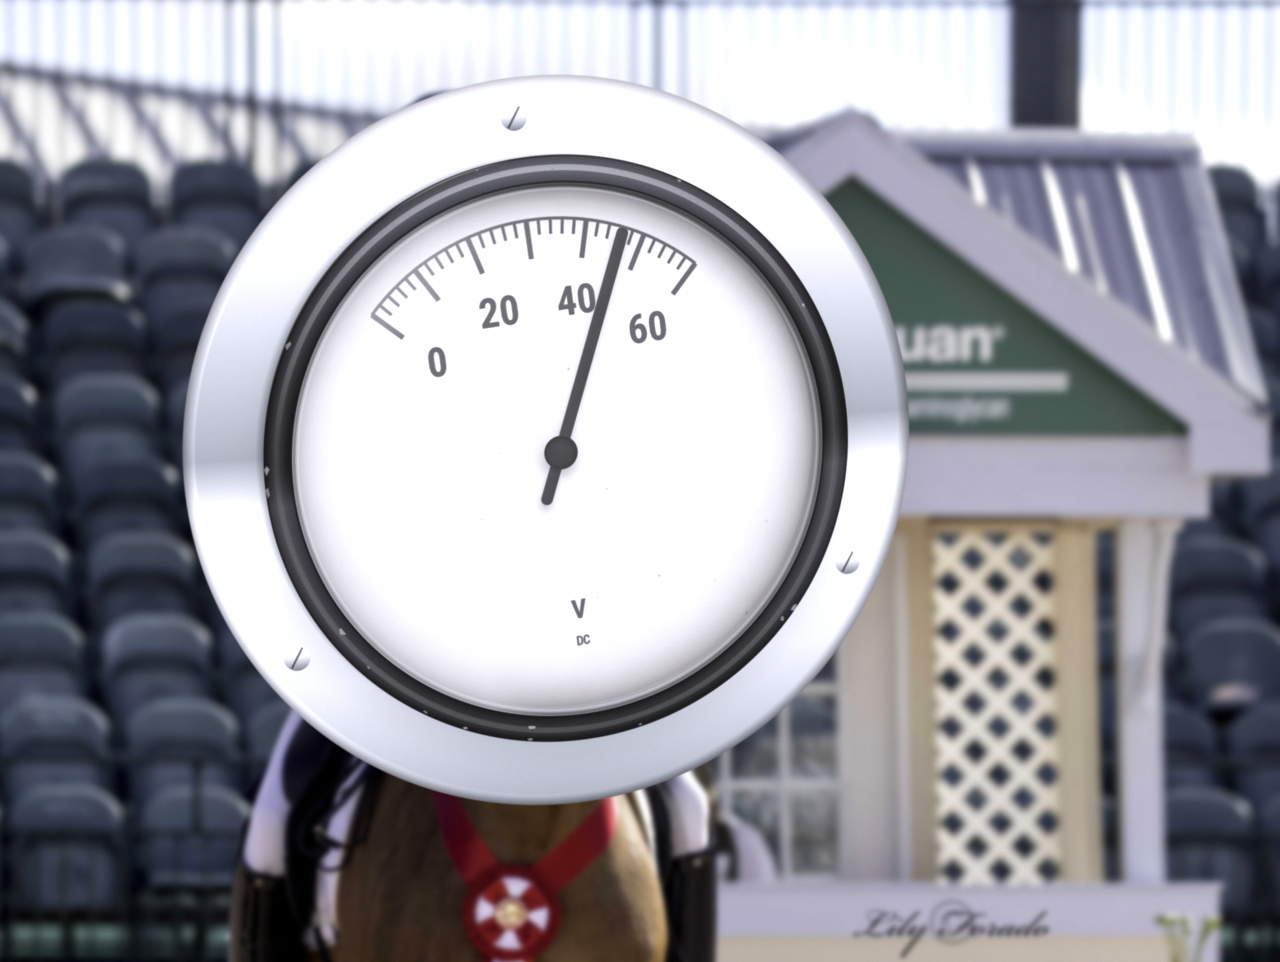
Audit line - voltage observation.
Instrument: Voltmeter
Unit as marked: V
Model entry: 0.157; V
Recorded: 46; V
